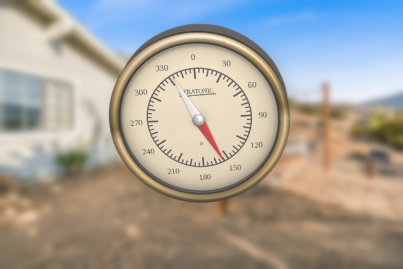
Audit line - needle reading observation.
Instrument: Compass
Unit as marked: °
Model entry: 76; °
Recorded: 155; °
